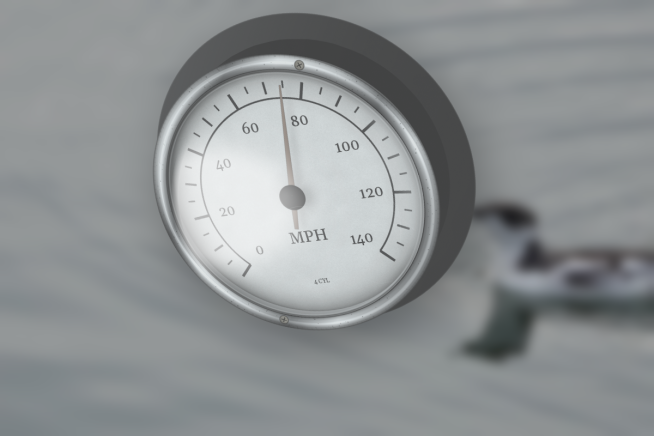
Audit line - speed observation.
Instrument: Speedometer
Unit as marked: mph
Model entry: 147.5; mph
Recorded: 75; mph
